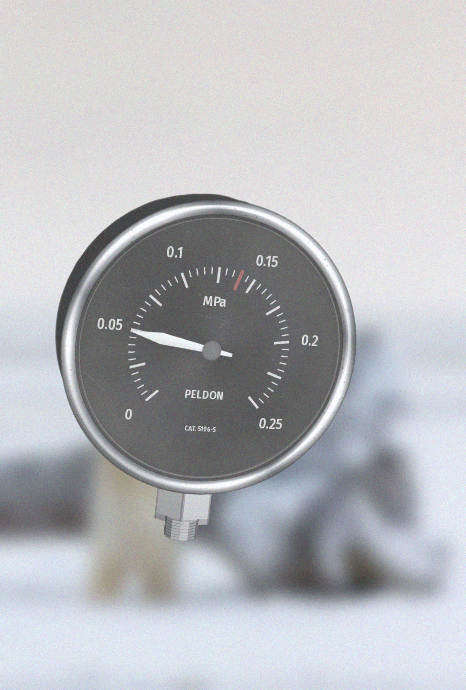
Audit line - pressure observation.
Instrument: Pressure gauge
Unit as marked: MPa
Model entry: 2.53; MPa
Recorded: 0.05; MPa
